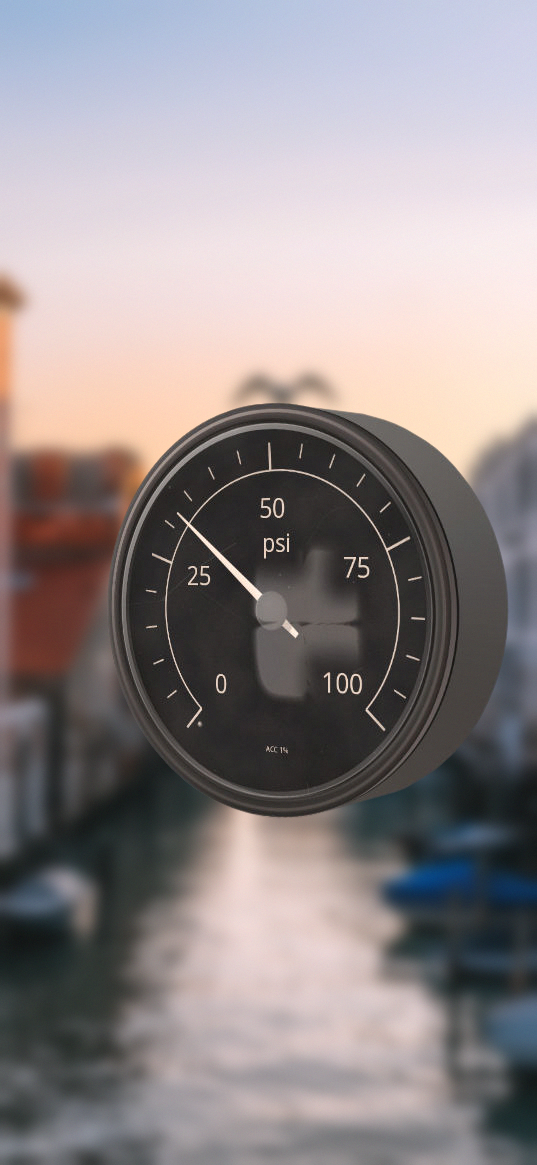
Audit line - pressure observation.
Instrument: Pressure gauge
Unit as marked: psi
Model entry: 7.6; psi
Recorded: 32.5; psi
